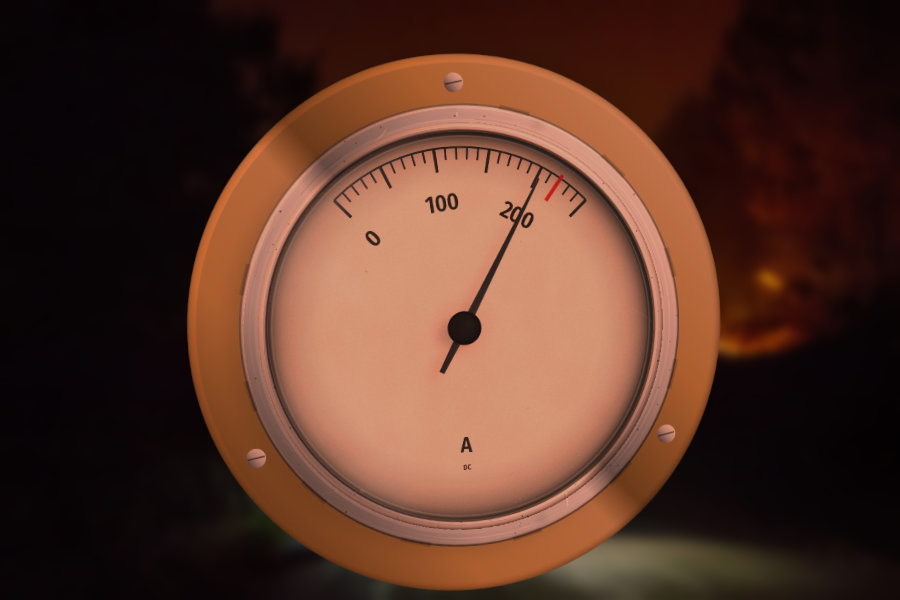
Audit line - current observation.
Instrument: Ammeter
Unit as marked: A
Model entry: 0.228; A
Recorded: 200; A
